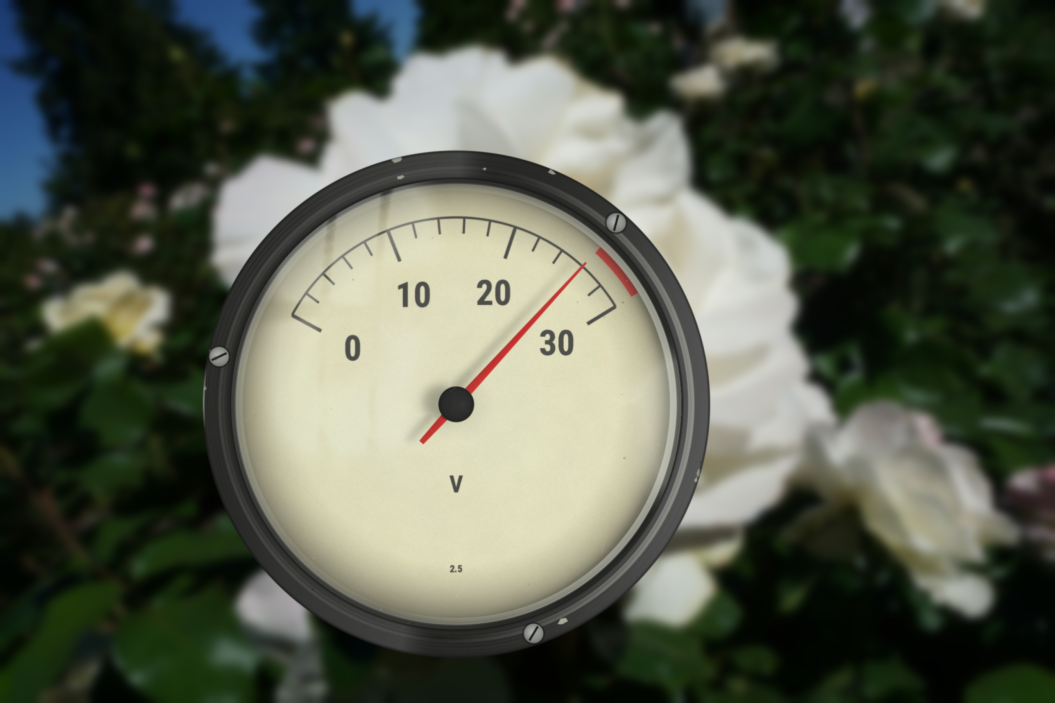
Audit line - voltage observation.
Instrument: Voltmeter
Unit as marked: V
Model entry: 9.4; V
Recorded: 26; V
